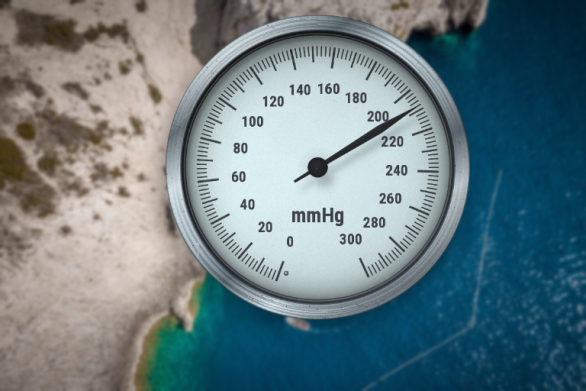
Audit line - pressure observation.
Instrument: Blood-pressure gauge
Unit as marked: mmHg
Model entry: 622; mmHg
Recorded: 208; mmHg
